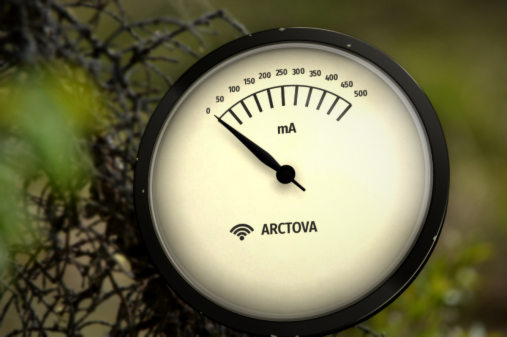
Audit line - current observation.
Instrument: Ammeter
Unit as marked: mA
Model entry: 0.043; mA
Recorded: 0; mA
